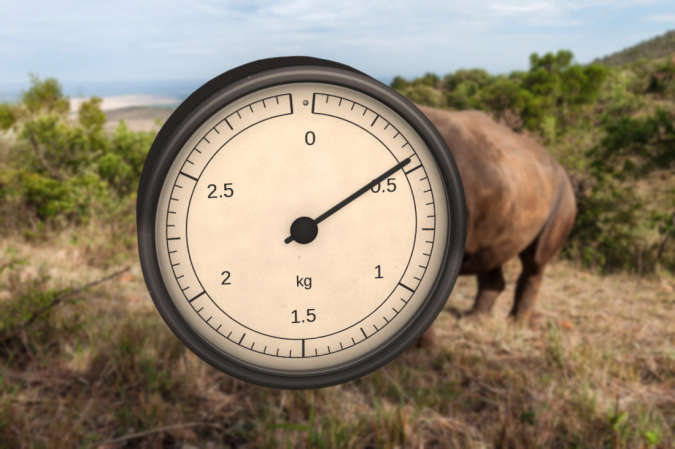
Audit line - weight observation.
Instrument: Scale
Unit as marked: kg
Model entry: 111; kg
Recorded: 0.45; kg
